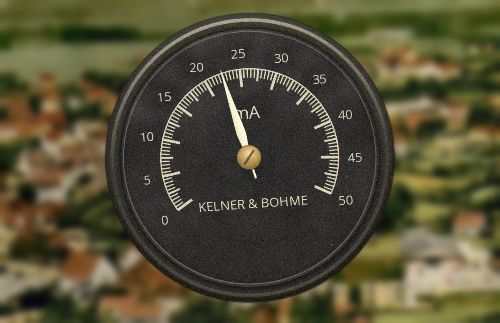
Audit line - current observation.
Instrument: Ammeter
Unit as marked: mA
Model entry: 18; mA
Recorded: 22.5; mA
